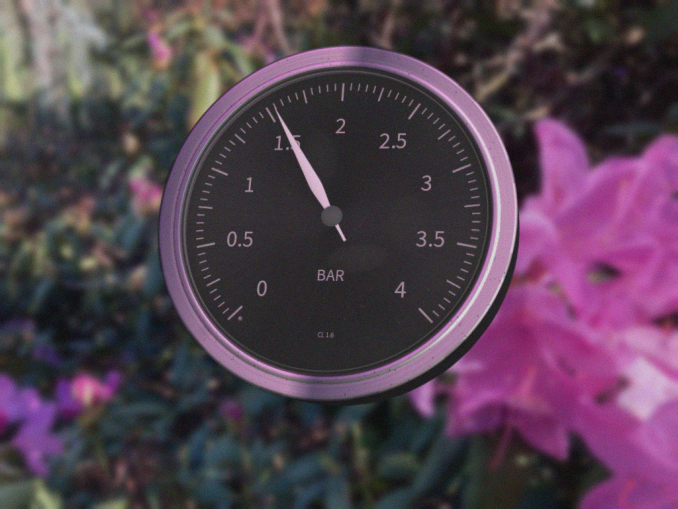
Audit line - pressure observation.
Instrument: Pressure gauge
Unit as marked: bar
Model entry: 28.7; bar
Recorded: 1.55; bar
